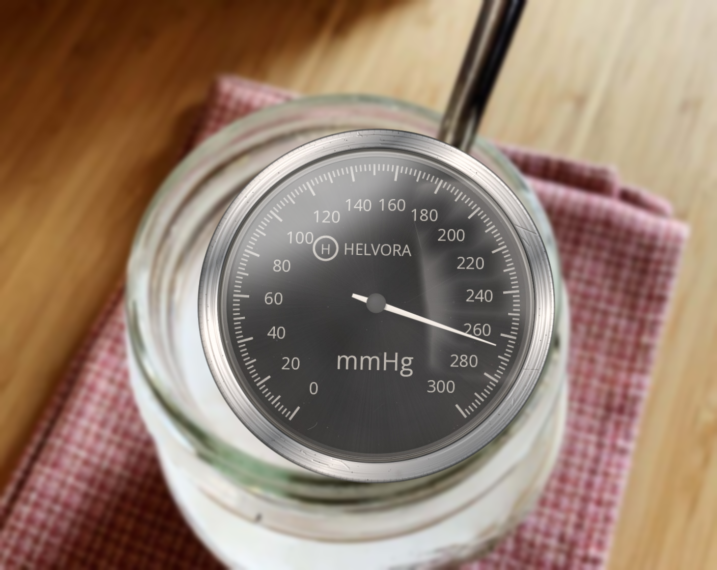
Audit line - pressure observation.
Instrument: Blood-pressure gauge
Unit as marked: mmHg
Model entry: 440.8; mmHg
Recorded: 266; mmHg
